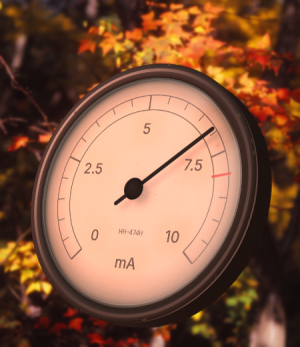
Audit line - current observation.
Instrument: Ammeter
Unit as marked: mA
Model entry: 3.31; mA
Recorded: 7; mA
